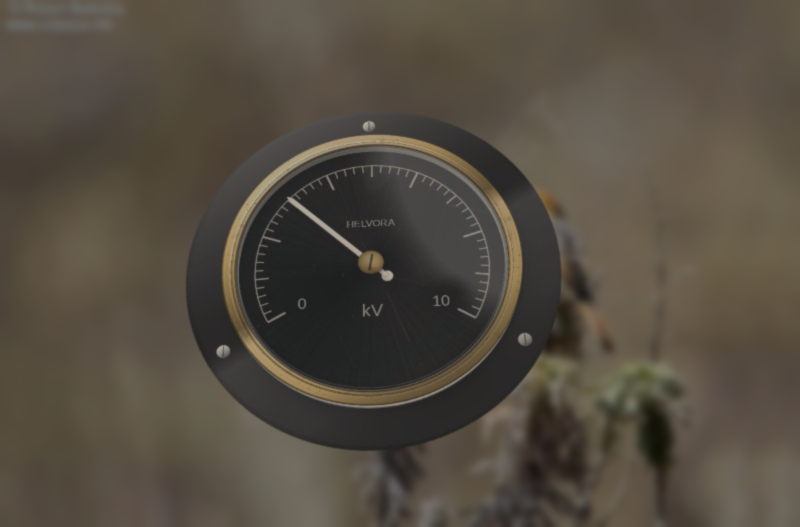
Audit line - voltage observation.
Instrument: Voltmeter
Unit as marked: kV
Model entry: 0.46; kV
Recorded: 3; kV
